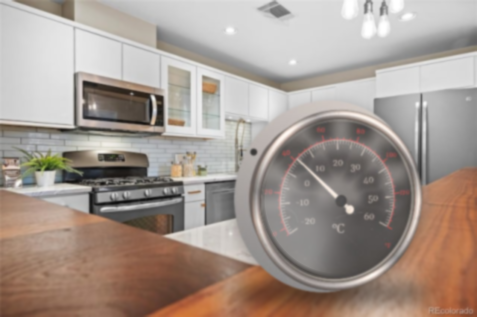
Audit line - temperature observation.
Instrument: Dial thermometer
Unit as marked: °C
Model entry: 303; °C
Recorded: 5; °C
